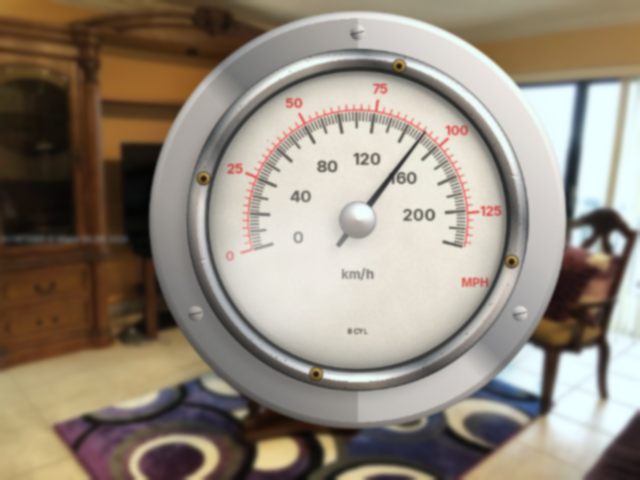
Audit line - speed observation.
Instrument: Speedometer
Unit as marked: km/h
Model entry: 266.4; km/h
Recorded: 150; km/h
